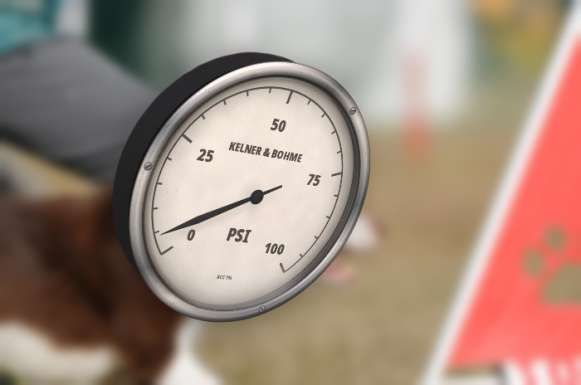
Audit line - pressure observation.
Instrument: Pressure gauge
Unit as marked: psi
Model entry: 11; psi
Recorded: 5; psi
